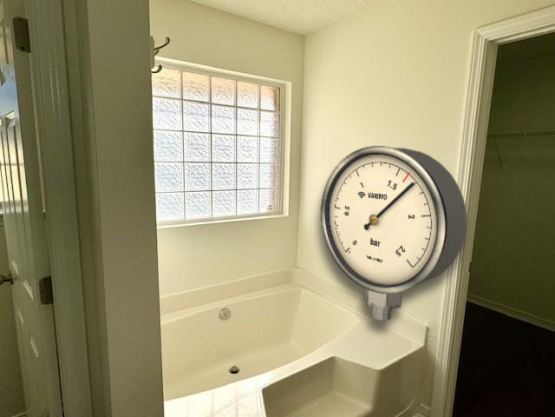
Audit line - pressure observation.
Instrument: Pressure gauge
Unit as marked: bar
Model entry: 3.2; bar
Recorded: 1.7; bar
